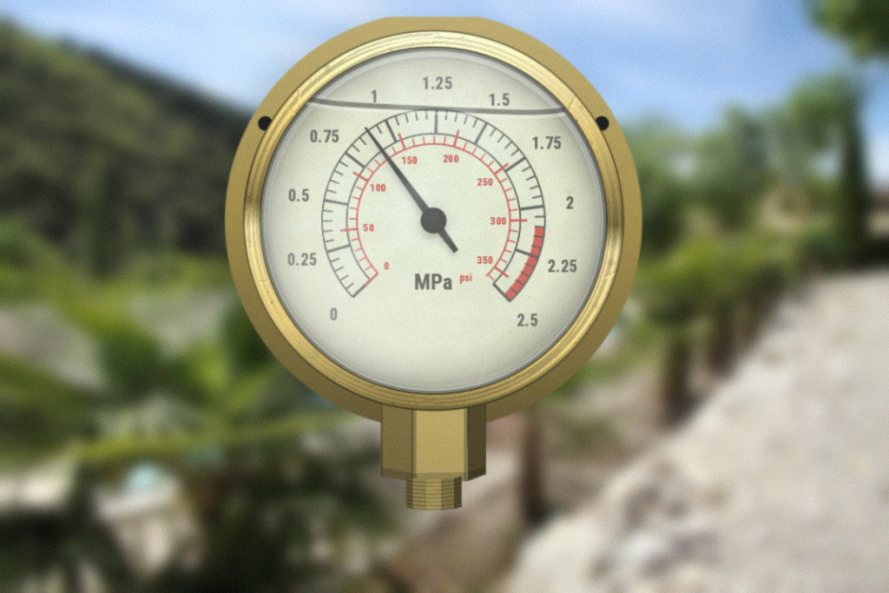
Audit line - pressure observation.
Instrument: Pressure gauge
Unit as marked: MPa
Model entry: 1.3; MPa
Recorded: 0.9; MPa
